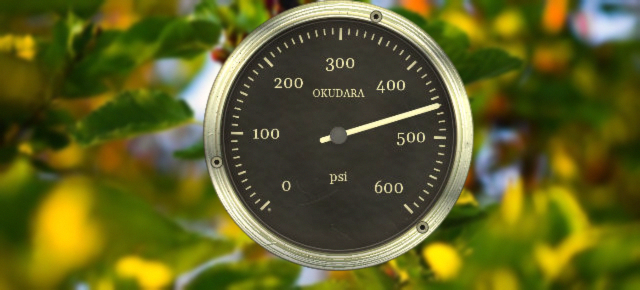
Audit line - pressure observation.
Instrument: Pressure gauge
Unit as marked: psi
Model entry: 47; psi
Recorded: 460; psi
